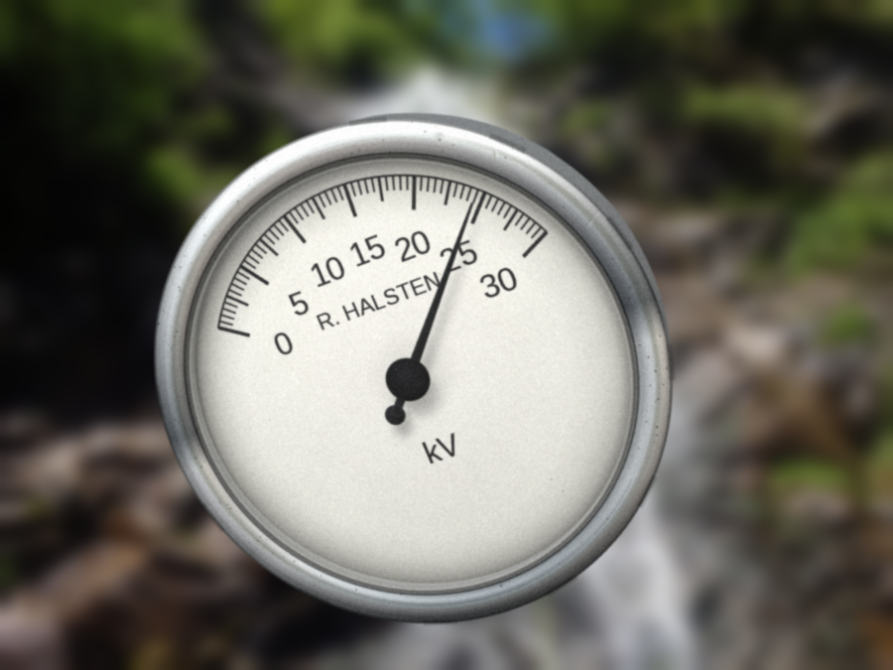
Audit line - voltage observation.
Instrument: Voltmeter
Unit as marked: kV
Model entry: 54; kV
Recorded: 24.5; kV
